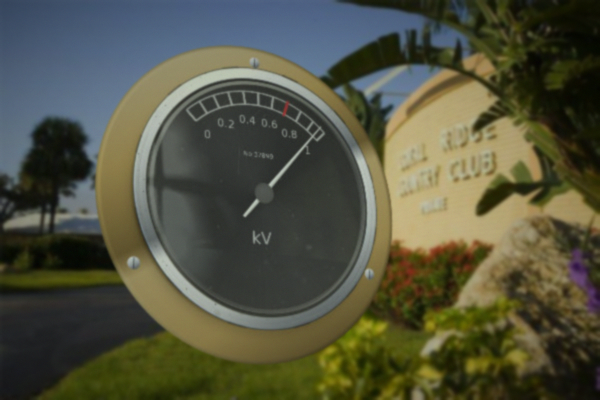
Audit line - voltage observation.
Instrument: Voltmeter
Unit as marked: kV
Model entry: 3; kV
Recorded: 0.95; kV
